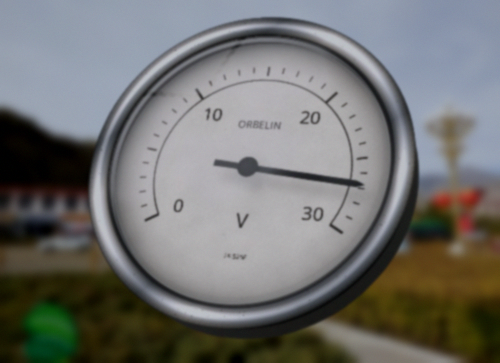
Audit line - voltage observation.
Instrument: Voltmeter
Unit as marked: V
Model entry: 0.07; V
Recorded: 27; V
